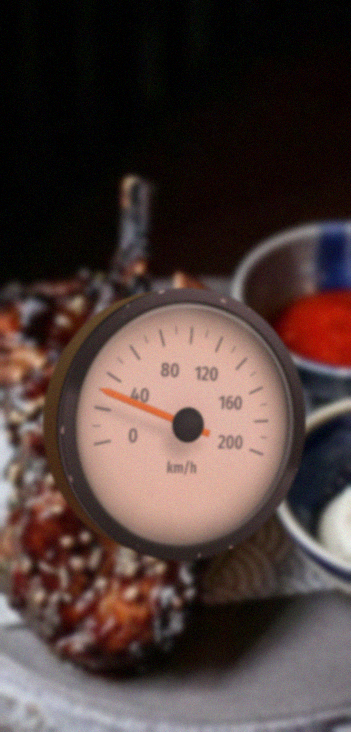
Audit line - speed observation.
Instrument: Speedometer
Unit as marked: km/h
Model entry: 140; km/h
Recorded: 30; km/h
